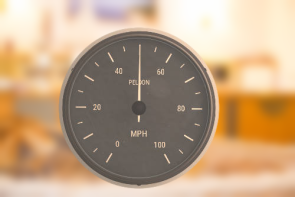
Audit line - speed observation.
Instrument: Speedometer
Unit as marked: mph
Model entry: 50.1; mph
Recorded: 50; mph
